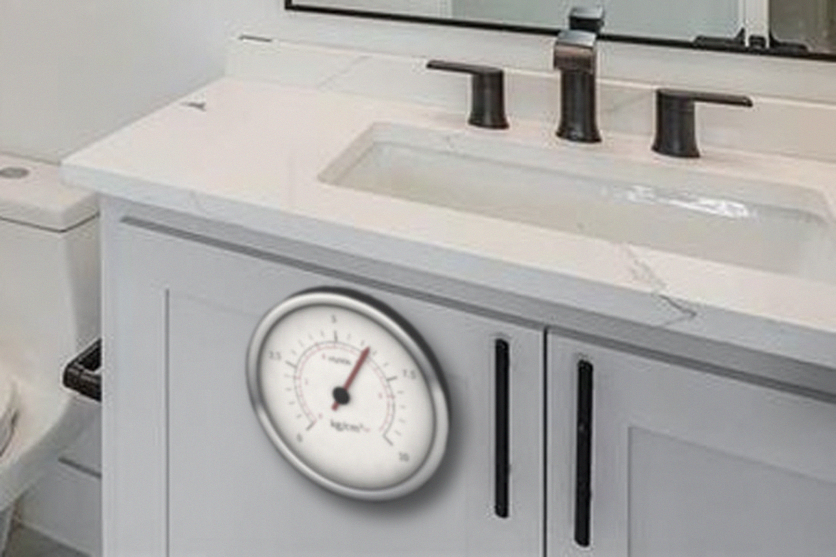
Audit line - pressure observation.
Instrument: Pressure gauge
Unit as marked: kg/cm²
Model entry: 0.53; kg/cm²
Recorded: 6.25; kg/cm²
